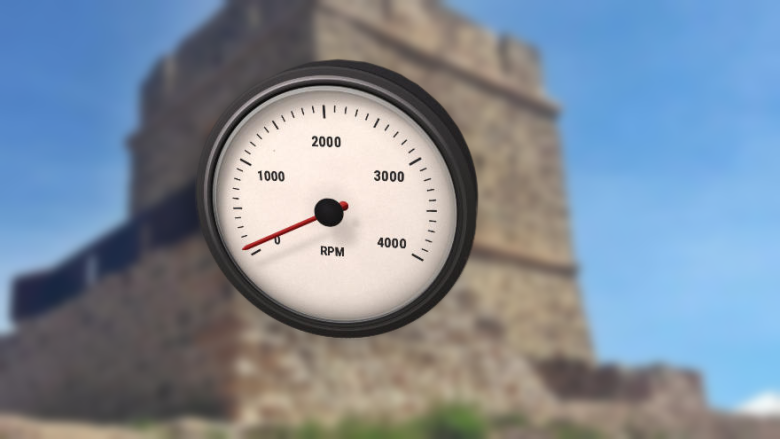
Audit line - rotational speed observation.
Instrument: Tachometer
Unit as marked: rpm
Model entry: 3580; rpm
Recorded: 100; rpm
